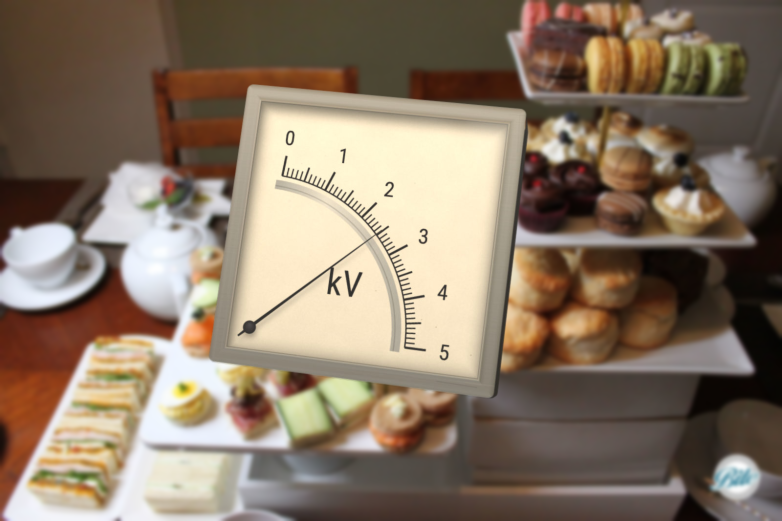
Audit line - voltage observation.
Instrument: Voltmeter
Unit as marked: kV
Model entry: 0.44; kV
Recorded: 2.5; kV
